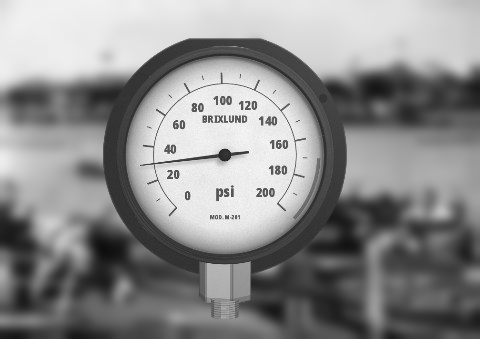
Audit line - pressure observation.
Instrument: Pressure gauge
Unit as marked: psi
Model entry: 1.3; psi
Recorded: 30; psi
